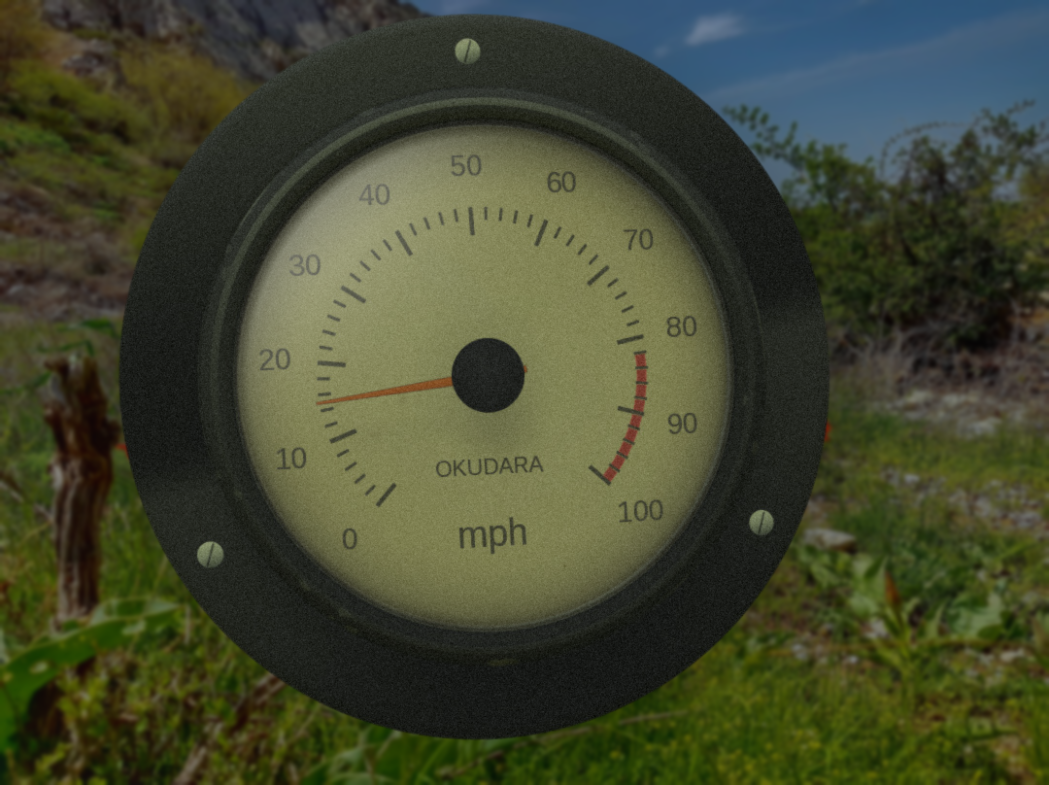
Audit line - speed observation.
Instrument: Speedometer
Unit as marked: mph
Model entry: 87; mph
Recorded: 15; mph
